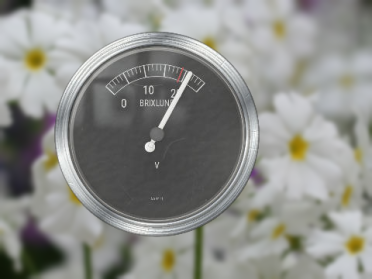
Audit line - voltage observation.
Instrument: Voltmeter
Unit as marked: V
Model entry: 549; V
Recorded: 21; V
